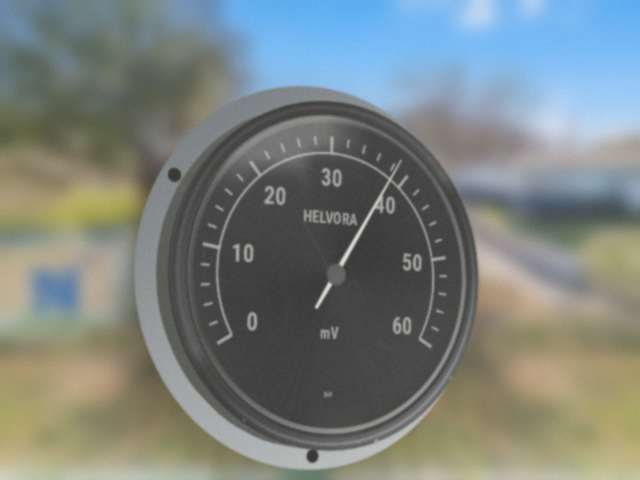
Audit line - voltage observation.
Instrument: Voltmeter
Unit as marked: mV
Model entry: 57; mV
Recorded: 38; mV
